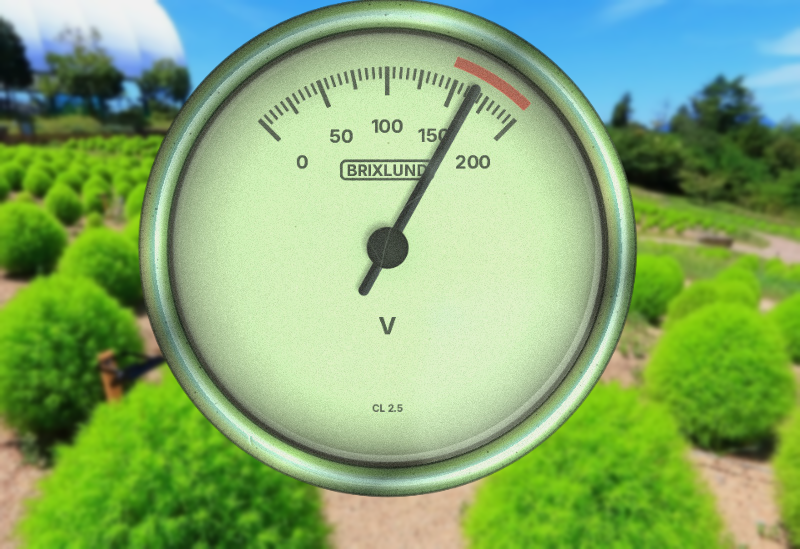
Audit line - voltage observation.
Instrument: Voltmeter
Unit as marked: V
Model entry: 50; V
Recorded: 165; V
